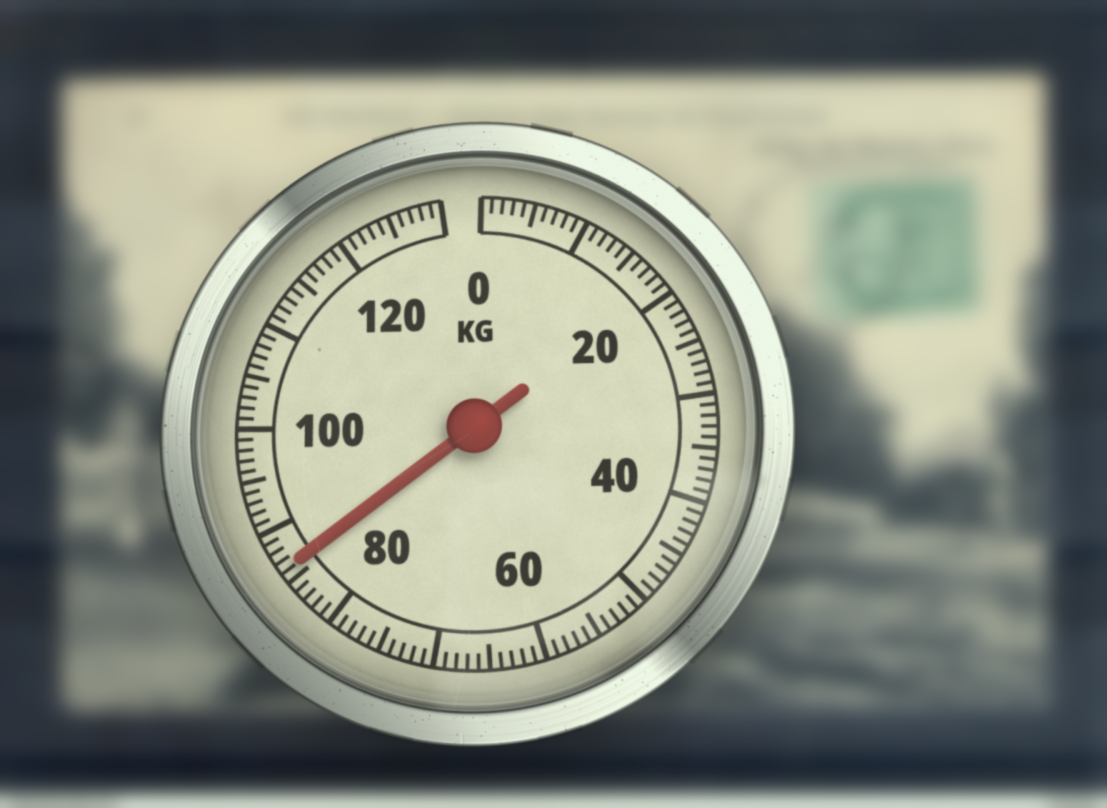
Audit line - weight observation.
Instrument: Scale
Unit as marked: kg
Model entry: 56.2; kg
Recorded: 86; kg
